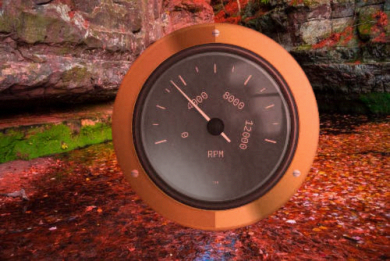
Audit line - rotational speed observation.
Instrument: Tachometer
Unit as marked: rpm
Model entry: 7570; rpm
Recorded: 3500; rpm
